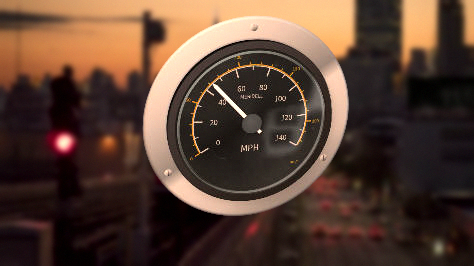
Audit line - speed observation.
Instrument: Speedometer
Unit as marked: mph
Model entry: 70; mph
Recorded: 45; mph
